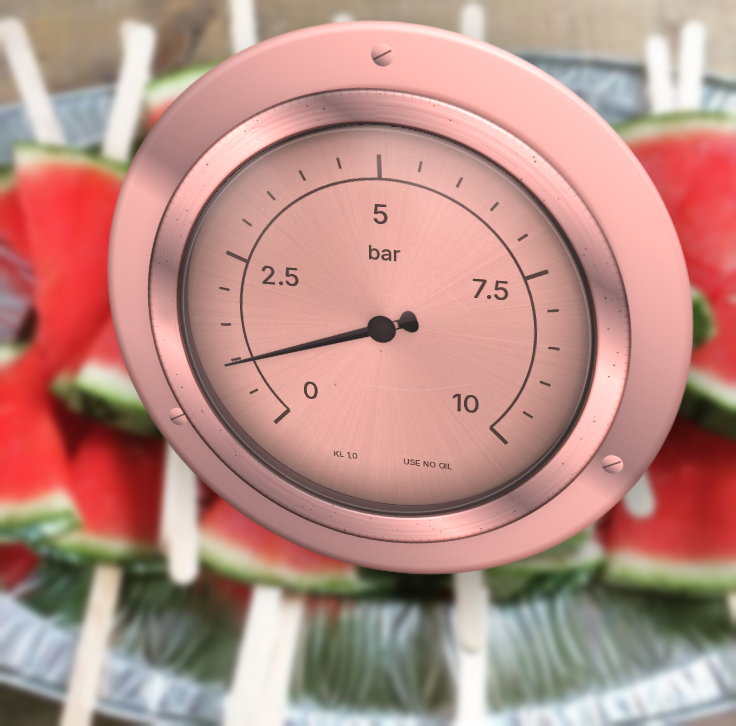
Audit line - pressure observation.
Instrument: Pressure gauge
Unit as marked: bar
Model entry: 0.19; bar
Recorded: 1; bar
